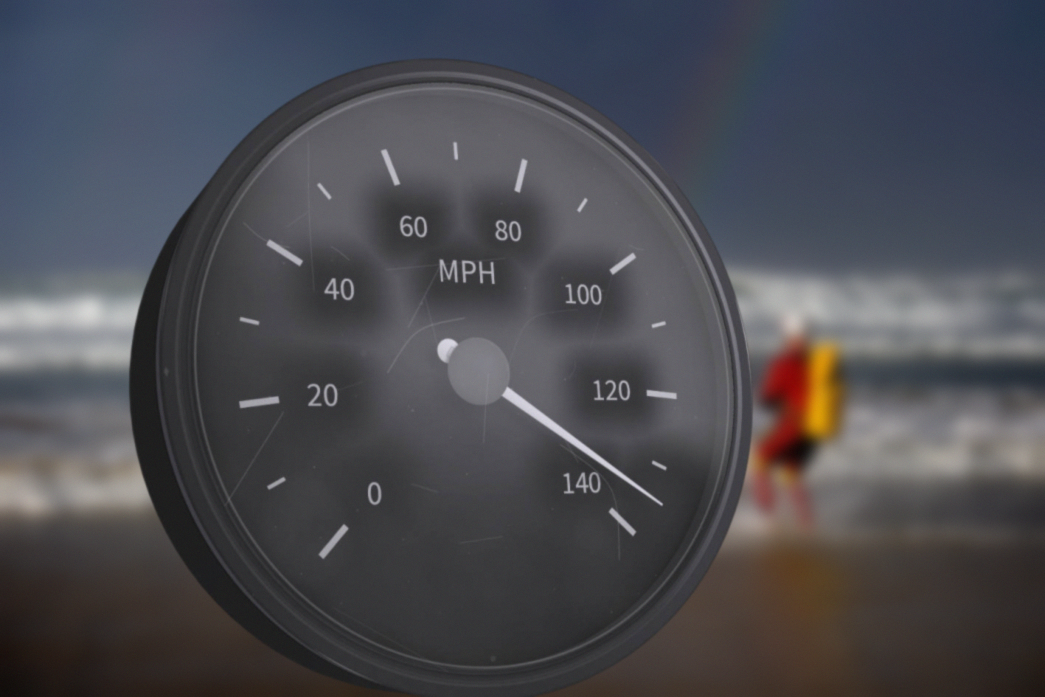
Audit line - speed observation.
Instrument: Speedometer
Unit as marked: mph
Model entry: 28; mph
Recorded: 135; mph
